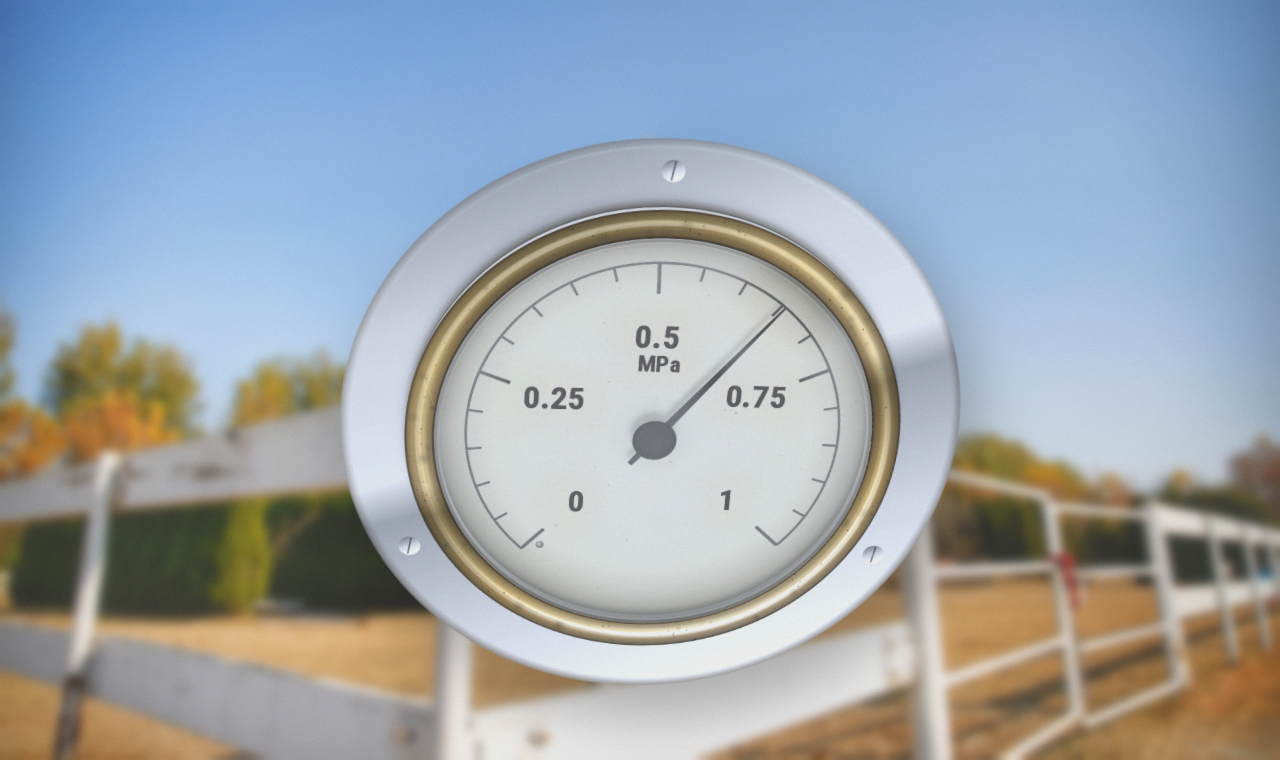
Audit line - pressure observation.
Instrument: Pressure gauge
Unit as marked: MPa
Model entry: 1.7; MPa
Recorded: 0.65; MPa
